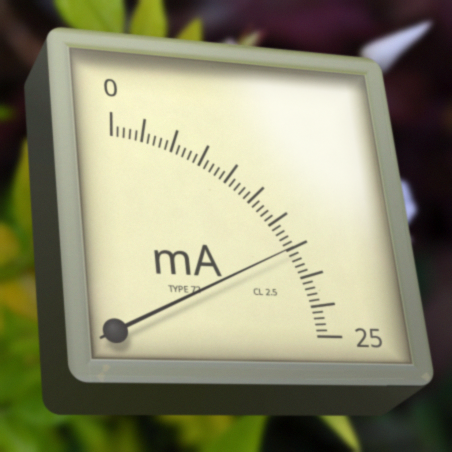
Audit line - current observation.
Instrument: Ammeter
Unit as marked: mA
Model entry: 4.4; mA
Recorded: 17.5; mA
